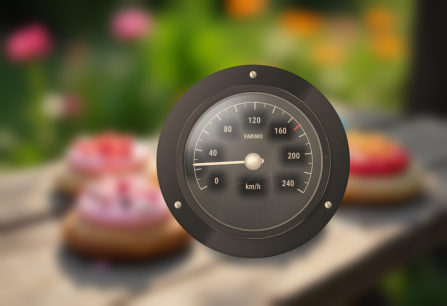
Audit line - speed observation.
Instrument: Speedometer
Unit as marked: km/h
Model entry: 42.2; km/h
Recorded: 25; km/h
